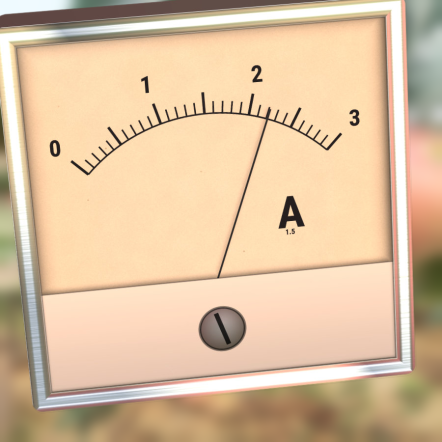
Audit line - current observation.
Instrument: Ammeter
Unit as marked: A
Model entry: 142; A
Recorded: 2.2; A
